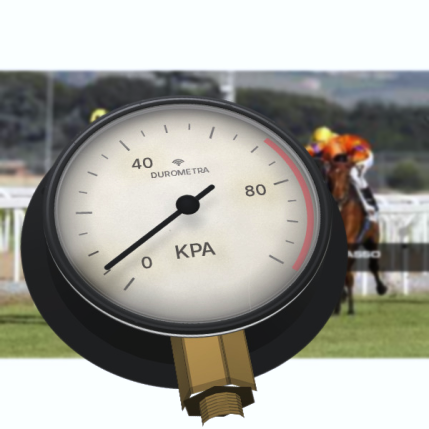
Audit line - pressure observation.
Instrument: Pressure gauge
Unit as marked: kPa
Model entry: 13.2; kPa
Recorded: 5; kPa
